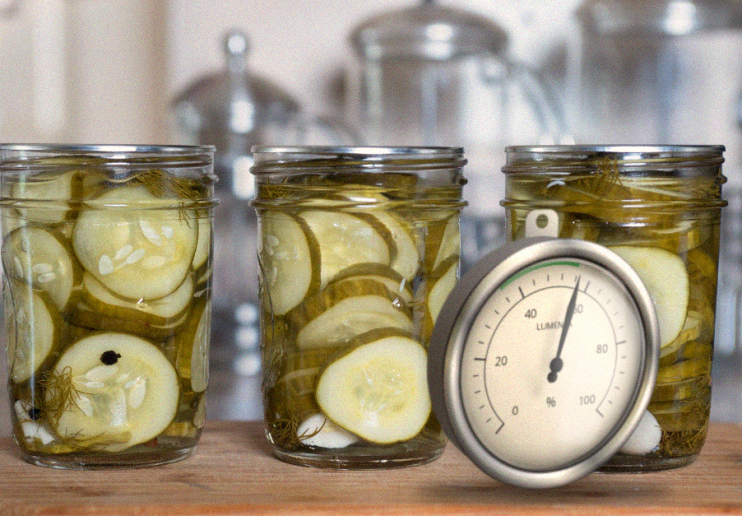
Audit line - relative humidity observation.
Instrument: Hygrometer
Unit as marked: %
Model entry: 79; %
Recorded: 56; %
